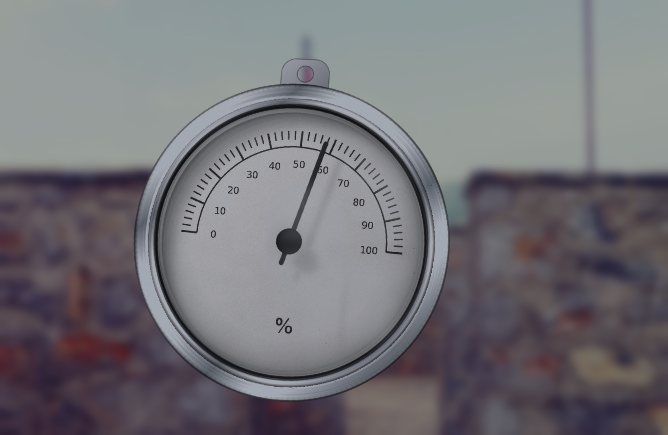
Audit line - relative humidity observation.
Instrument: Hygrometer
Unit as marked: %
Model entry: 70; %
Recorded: 58; %
